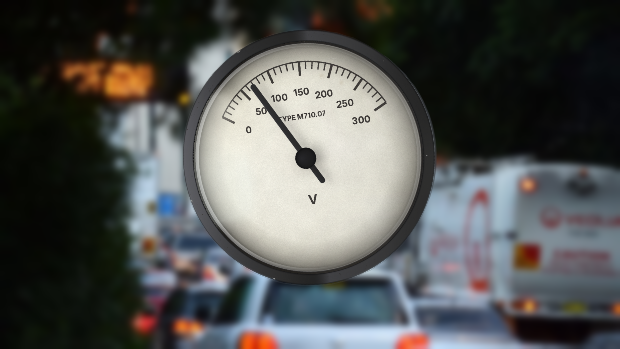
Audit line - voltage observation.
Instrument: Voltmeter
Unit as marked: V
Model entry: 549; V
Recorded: 70; V
